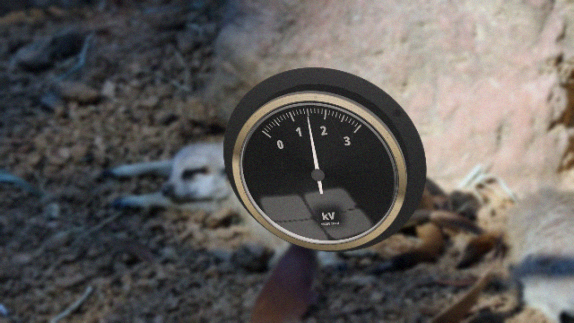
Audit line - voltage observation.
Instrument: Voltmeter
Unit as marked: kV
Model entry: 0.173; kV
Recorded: 1.5; kV
